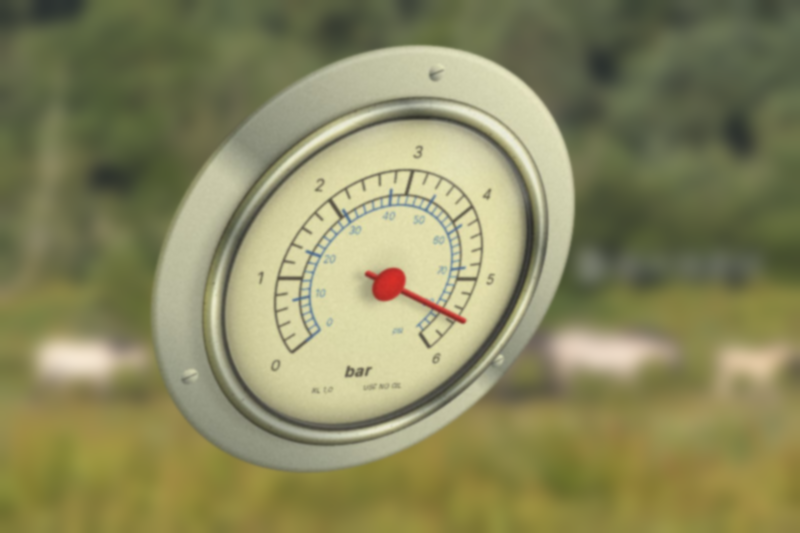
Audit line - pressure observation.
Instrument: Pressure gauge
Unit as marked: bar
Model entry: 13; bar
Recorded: 5.5; bar
